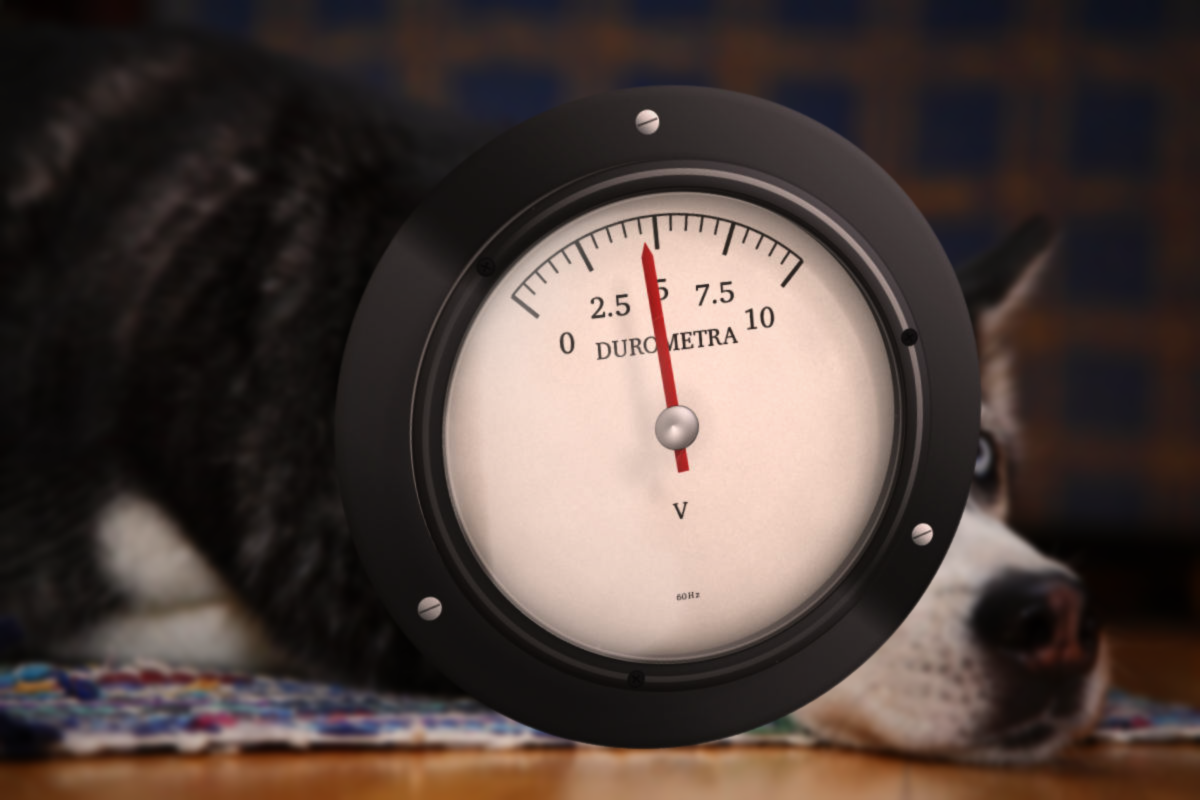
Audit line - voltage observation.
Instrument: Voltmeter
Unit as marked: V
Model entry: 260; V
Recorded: 4.5; V
